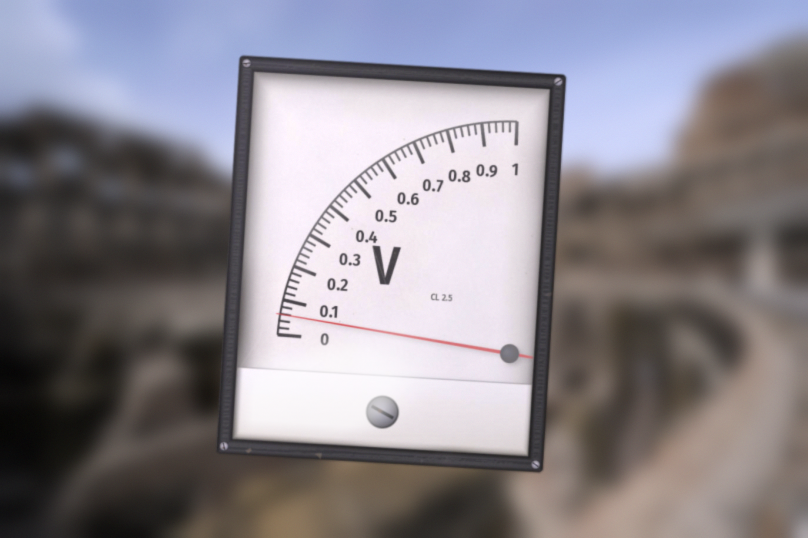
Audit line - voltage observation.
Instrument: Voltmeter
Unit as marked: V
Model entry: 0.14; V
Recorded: 0.06; V
